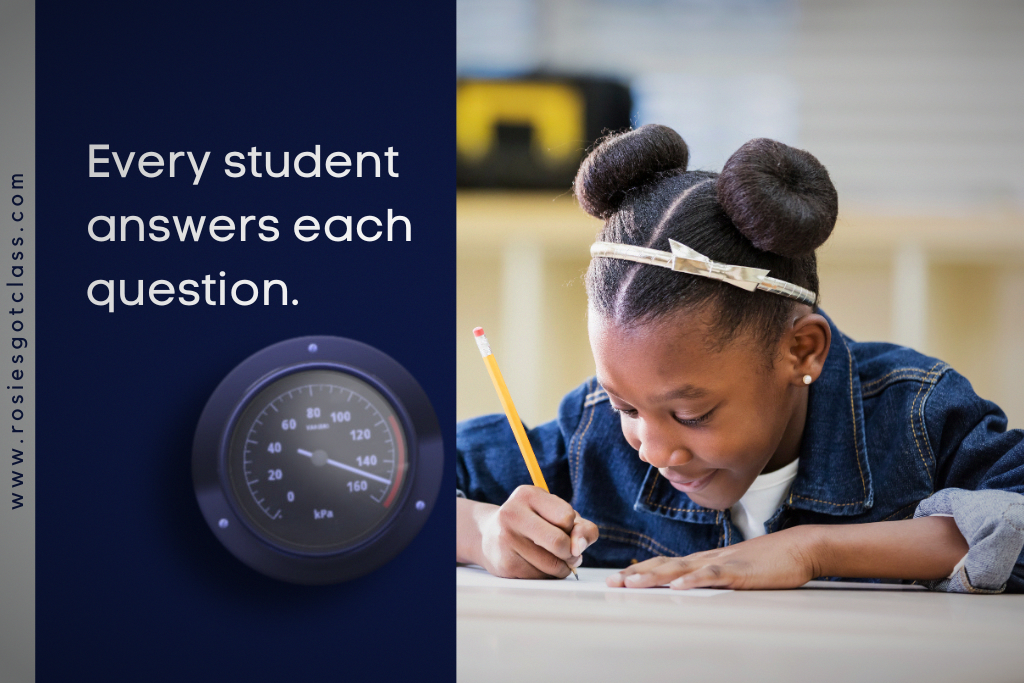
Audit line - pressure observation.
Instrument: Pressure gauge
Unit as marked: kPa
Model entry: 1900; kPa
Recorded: 150; kPa
